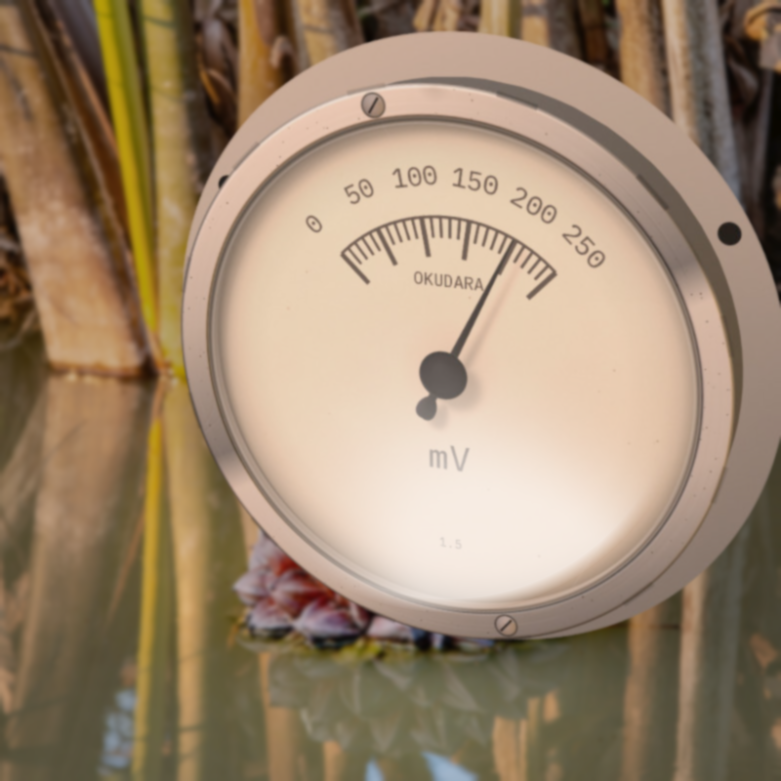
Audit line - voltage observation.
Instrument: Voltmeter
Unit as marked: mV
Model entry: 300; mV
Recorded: 200; mV
